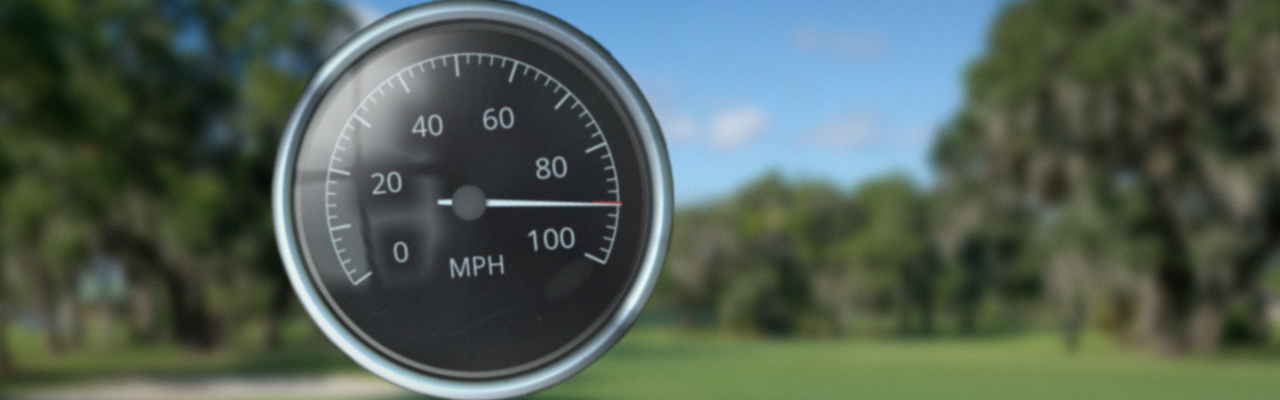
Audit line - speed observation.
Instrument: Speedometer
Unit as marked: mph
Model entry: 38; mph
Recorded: 90; mph
